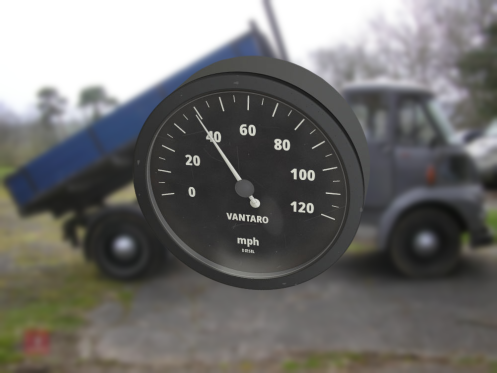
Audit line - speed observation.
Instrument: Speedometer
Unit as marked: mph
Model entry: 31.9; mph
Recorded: 40; mph
